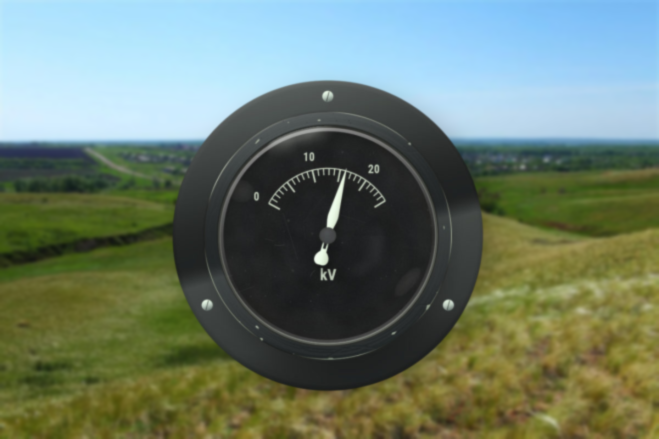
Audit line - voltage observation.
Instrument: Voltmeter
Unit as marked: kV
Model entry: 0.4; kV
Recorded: 16; kV
